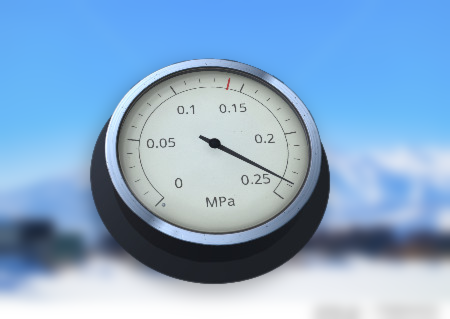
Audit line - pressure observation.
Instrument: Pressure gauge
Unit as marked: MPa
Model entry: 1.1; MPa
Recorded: 0.24; MPa
